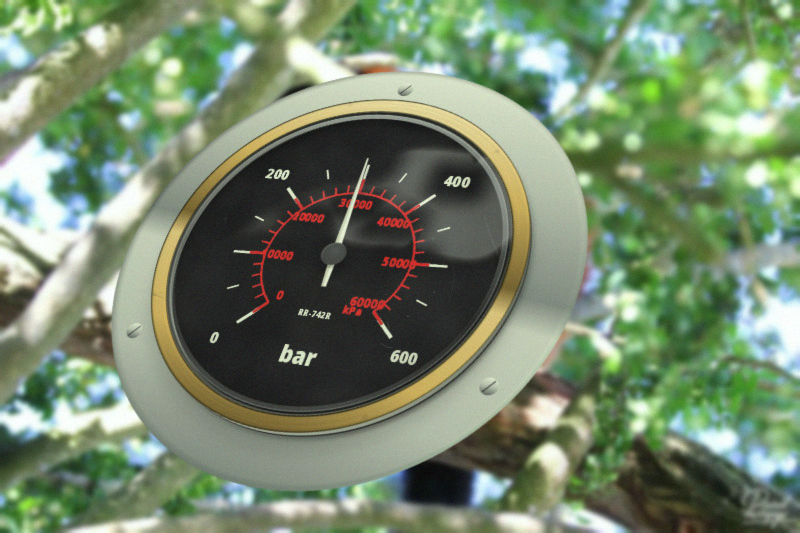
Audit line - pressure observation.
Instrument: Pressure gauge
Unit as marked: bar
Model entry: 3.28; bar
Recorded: 300; bar
